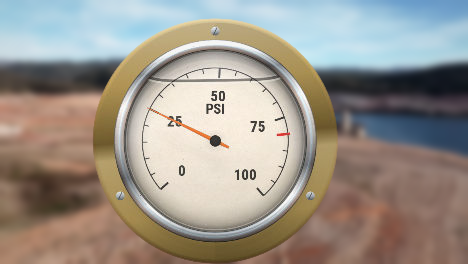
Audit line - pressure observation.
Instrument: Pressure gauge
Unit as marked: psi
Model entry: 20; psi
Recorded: 25; psi
